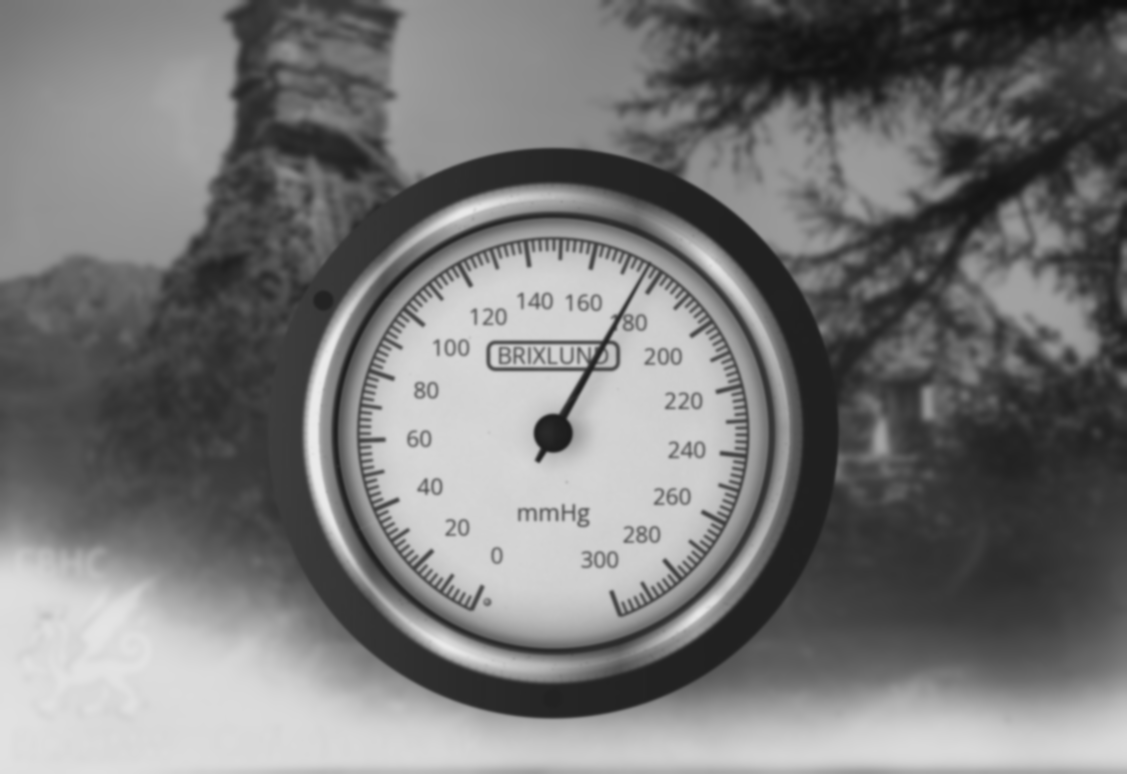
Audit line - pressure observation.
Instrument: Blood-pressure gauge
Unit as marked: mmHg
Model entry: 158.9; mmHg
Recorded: 176; mmHg
